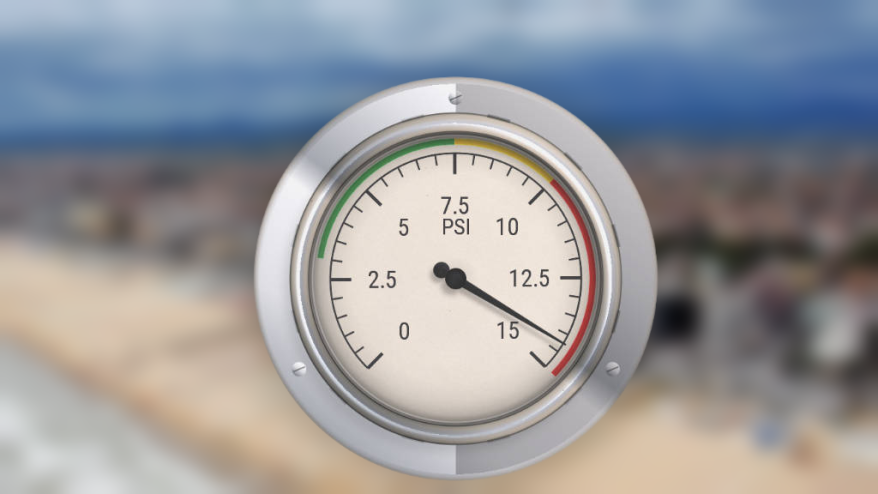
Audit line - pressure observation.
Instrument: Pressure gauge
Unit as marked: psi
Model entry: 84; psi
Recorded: 14.25; psi
